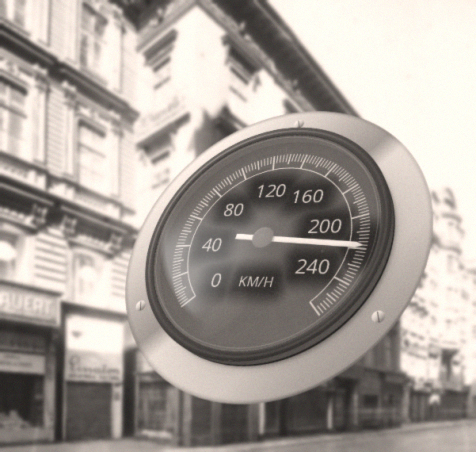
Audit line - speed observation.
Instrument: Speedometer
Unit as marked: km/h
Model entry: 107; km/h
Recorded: 220; km/h
